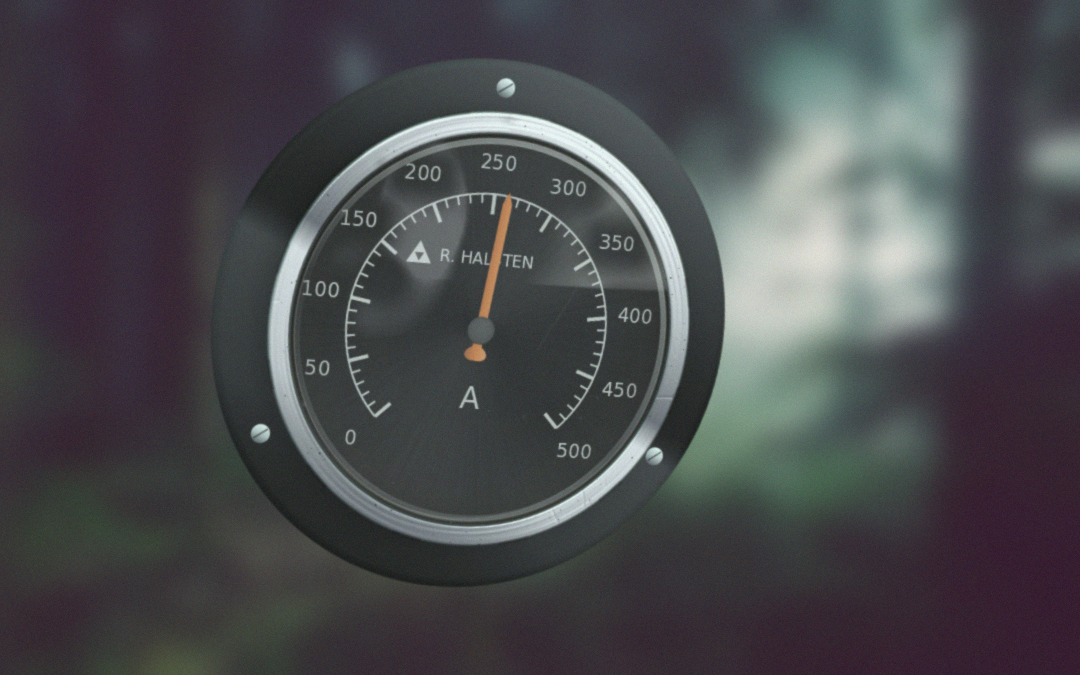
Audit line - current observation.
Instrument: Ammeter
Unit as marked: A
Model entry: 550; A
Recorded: 260; A
